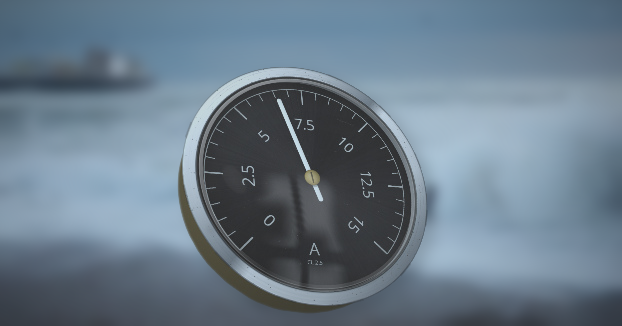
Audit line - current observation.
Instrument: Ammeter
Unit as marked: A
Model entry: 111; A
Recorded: 6.5; A
